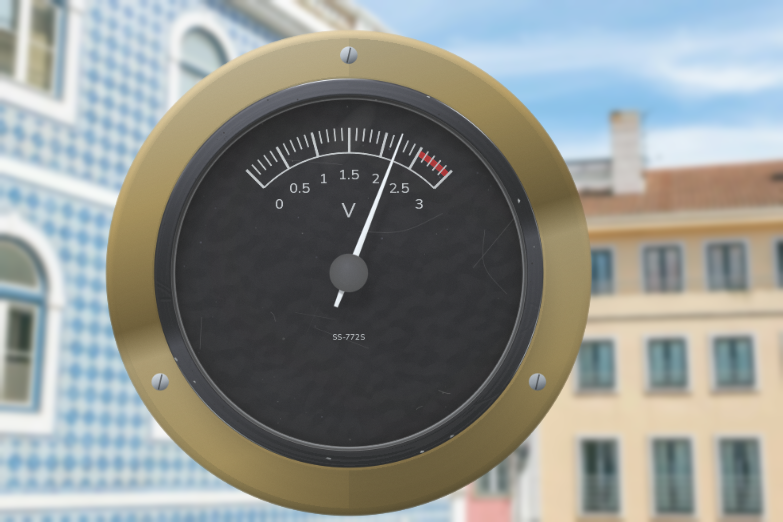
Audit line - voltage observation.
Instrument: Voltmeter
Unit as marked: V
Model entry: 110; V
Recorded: 2.2; V
